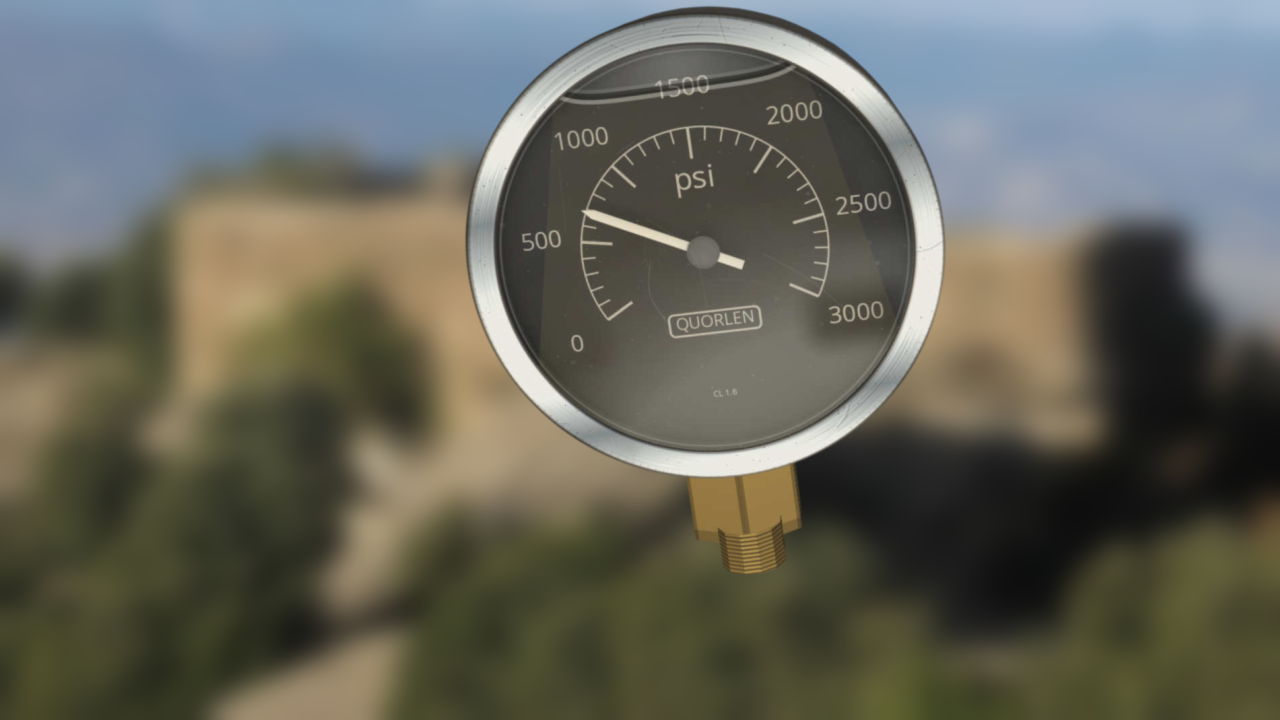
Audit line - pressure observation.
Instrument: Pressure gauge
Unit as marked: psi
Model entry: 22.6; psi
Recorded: 700; psi
